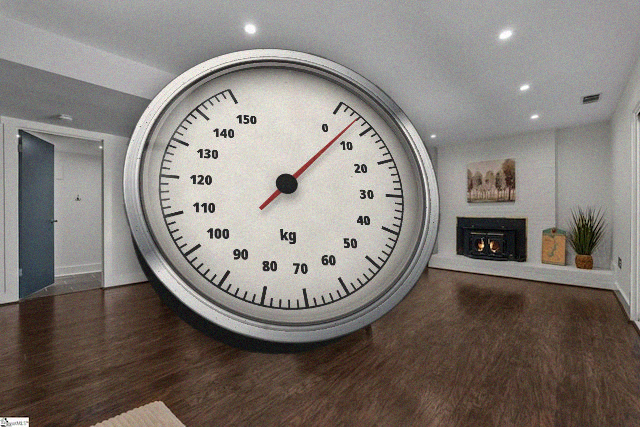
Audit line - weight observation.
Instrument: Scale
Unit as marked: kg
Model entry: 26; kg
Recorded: 6; kg
